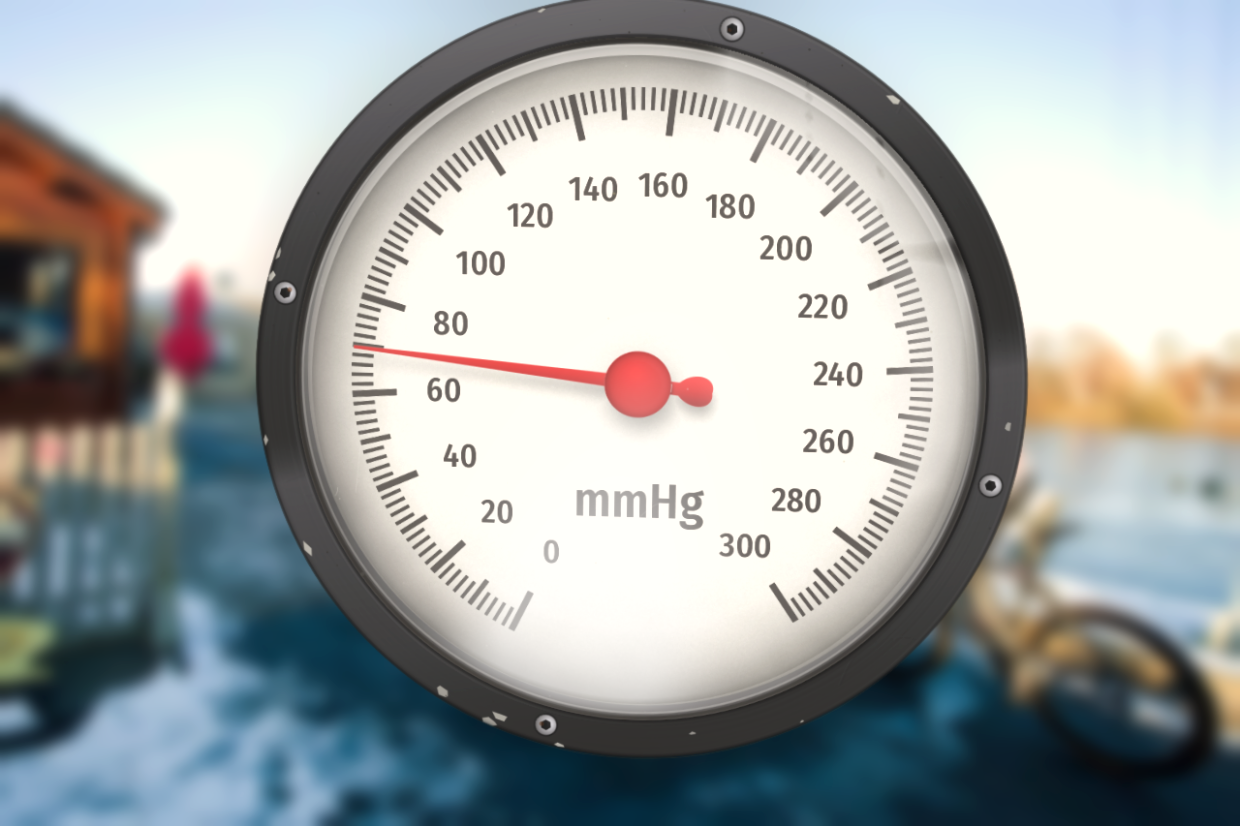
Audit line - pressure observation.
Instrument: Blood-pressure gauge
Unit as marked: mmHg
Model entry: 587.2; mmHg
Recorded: 70; mmHg
